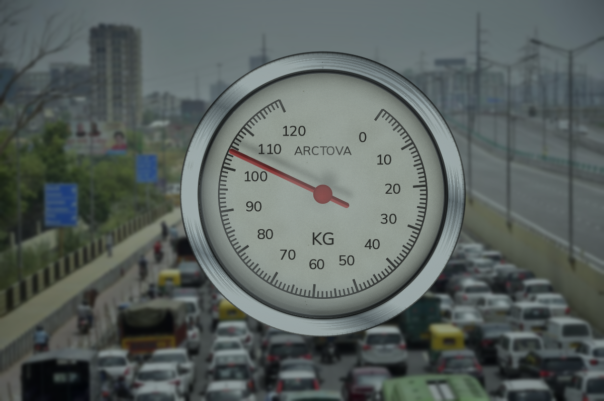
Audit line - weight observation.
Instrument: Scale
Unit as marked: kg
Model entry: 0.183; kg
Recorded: 104; kg
